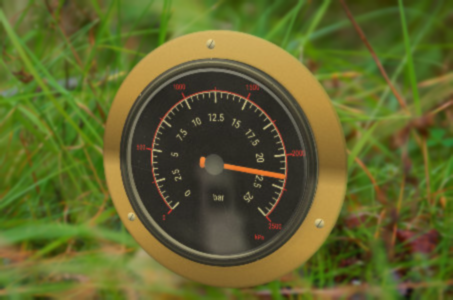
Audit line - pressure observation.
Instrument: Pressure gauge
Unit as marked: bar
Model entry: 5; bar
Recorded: 21.5; bar
